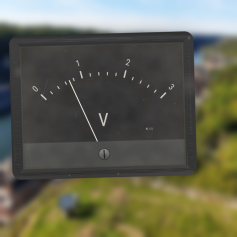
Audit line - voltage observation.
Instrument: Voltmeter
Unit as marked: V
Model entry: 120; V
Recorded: 0.7; V
